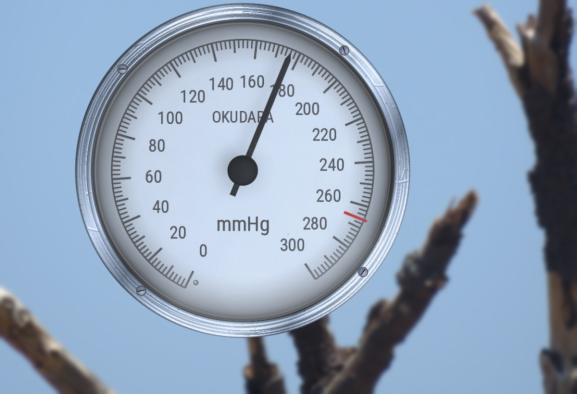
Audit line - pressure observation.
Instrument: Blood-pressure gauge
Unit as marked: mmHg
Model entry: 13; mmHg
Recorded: 176; mmHg
